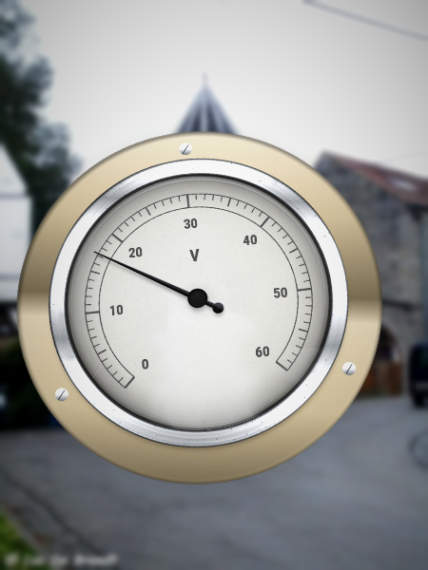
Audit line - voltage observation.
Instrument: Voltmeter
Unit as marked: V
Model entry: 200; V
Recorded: 17; V
